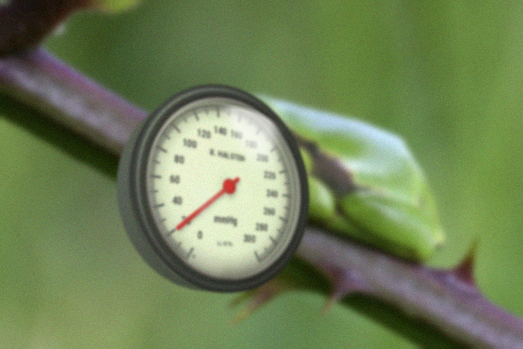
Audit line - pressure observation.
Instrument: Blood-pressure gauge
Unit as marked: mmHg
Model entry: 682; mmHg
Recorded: 20; mmHg
